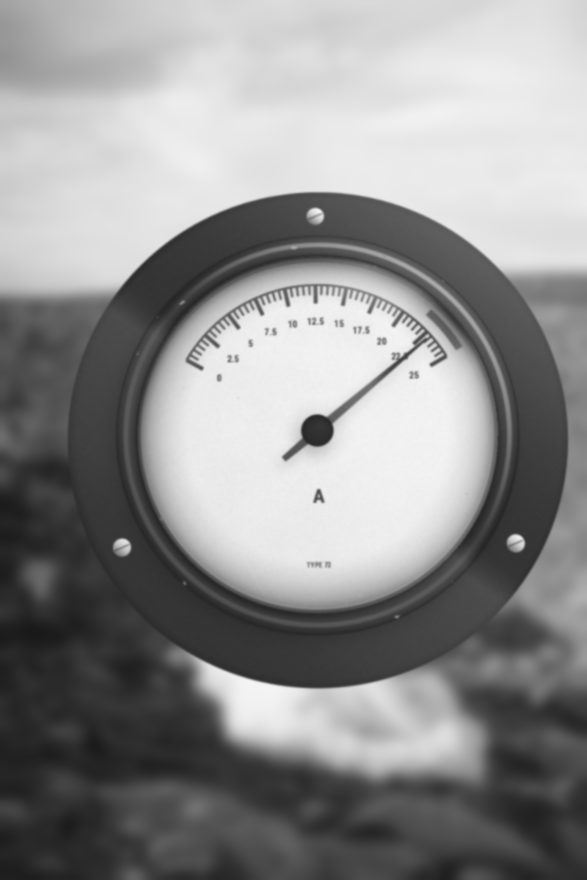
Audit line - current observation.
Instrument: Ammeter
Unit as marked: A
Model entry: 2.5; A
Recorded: 23; A
